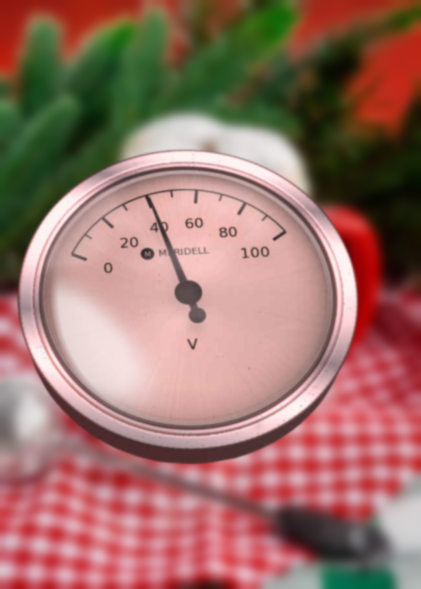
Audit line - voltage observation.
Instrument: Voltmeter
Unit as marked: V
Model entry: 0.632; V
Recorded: 40; V
